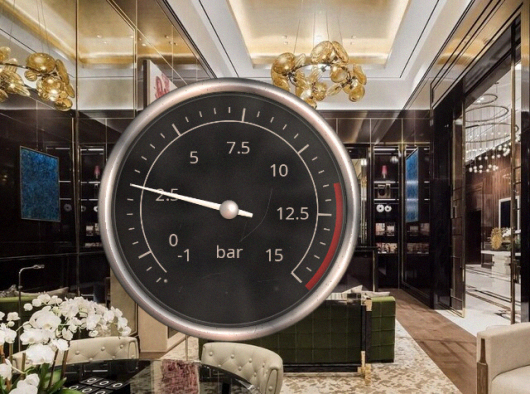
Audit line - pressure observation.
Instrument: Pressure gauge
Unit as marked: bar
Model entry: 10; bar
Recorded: 2.5; bar
